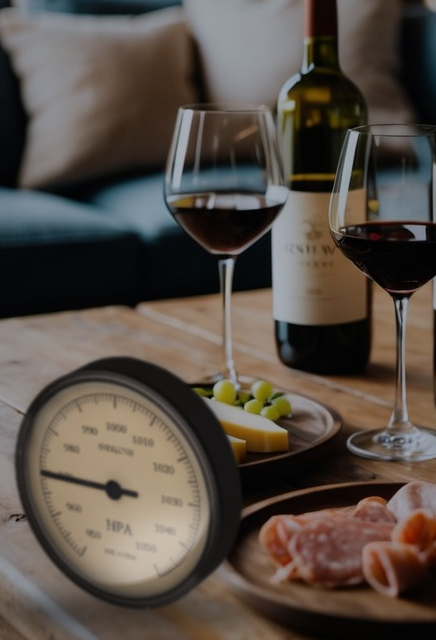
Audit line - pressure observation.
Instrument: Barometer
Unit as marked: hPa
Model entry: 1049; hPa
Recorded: 970; hPa
